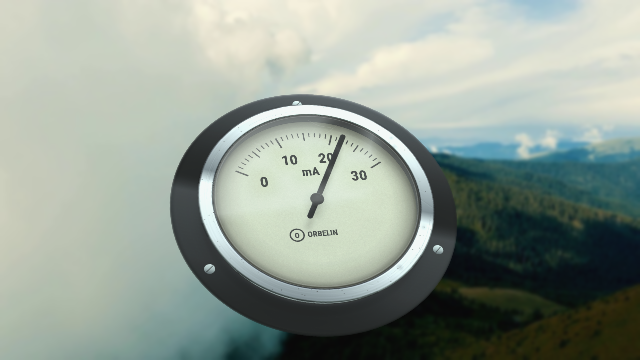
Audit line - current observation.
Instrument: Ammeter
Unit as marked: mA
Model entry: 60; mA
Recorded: 22; mA
